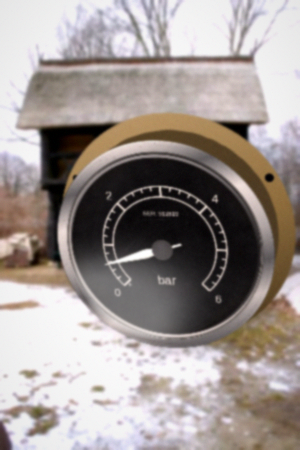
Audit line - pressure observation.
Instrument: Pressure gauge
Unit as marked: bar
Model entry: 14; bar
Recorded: 0.6; bar
